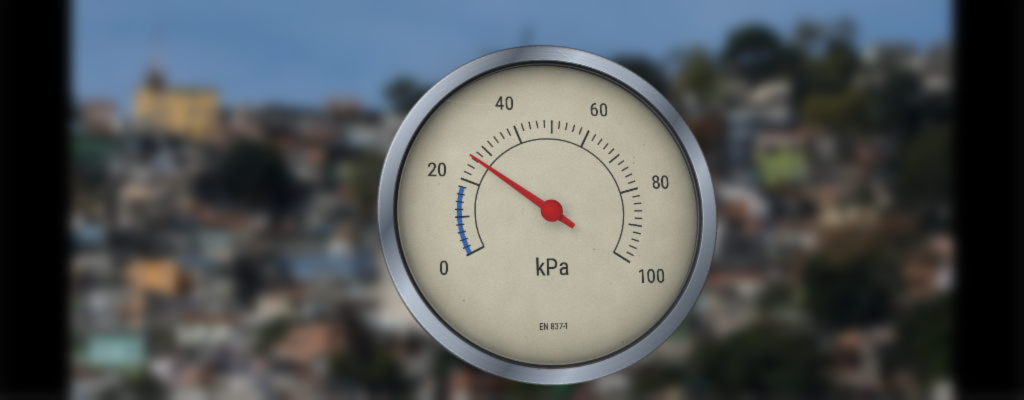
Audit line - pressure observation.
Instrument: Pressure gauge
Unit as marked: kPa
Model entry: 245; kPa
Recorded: 26; kPa
